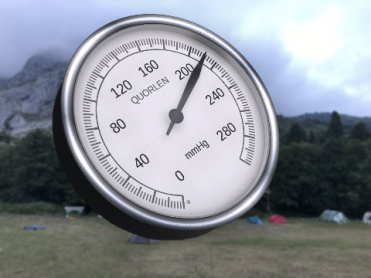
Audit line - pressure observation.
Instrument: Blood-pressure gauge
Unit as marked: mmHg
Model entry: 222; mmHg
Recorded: 210; mmHg
